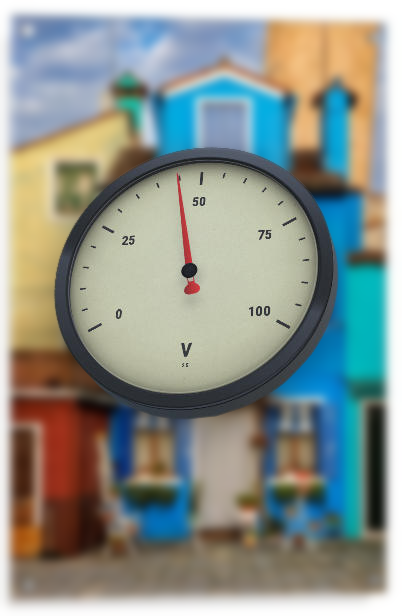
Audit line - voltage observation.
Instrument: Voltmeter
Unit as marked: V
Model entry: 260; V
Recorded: 45; V
